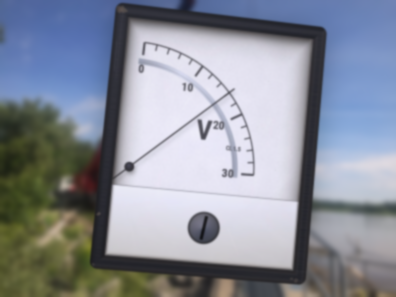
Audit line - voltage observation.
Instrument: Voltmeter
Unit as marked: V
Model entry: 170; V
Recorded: 16; V
